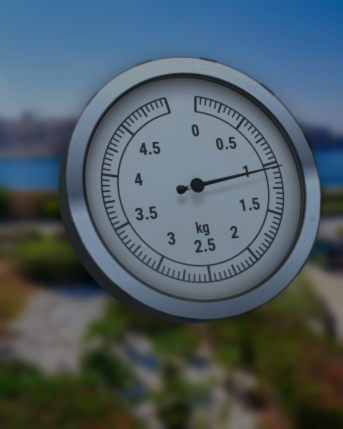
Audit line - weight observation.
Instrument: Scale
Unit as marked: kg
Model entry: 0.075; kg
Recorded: 1.05; kg
